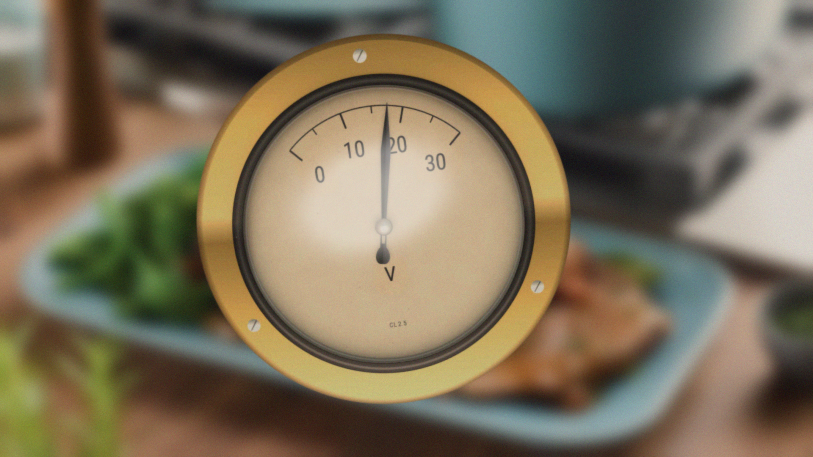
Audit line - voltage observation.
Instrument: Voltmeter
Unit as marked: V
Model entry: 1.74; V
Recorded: 17.5; V
